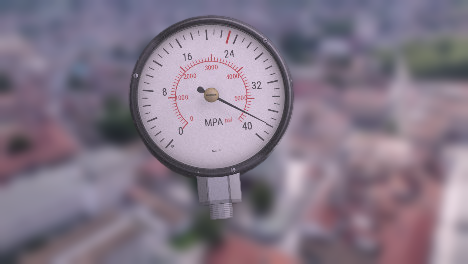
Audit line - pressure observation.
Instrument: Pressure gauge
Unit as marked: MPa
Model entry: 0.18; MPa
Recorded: 38; MPa
